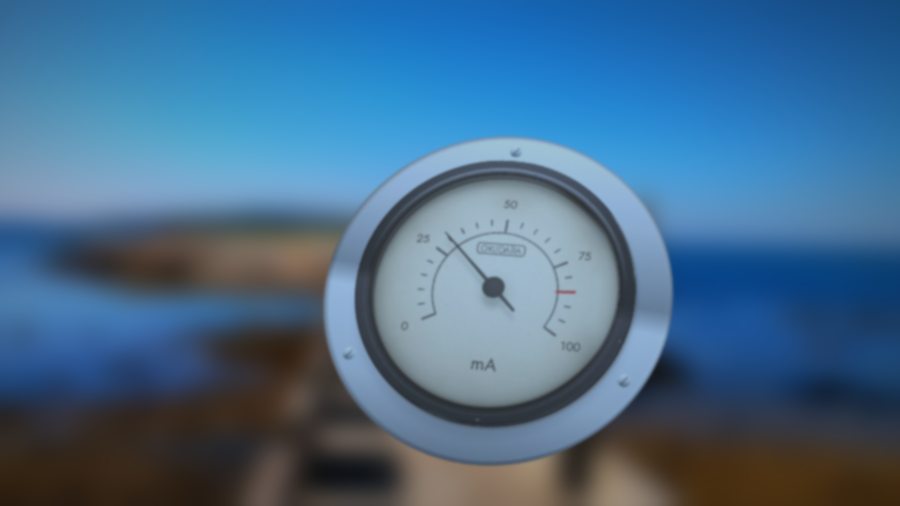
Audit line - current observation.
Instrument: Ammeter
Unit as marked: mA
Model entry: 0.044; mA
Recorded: 30; mA
